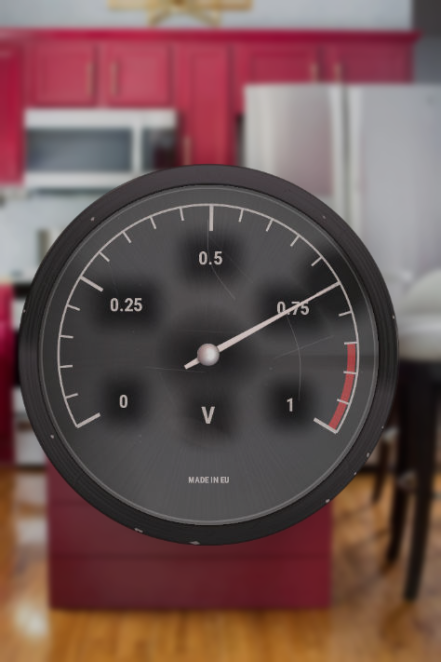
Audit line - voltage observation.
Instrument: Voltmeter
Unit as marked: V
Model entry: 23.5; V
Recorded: 0.75; V
